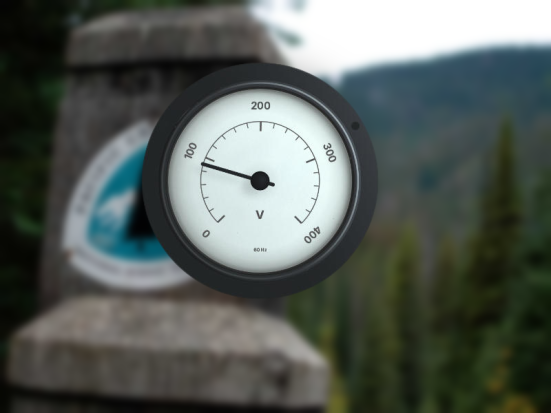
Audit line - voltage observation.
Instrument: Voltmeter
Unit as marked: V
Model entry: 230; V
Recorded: 90; V
